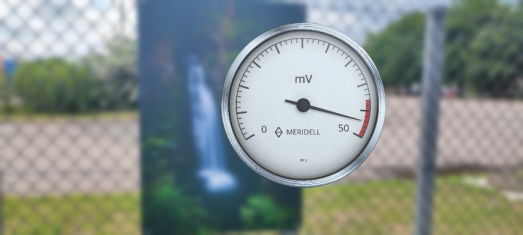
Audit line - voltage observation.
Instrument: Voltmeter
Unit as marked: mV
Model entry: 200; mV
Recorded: 47; mV
